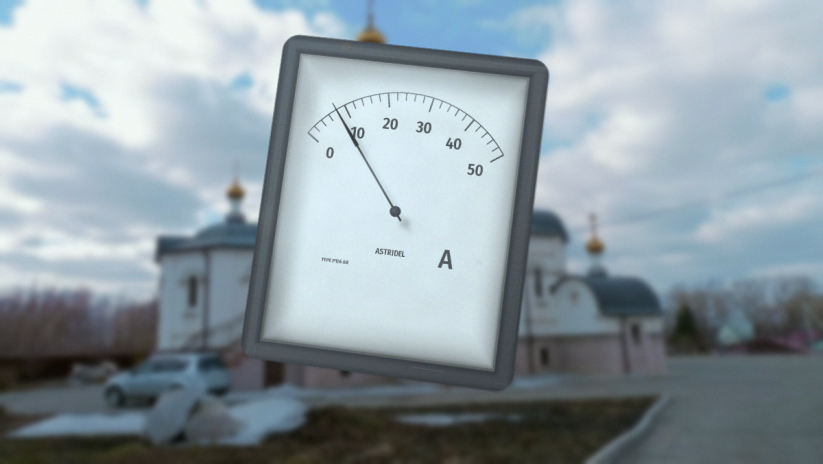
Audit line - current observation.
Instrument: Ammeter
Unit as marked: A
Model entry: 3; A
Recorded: 8; A
